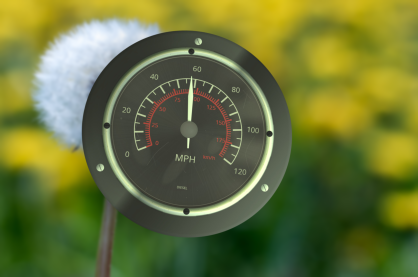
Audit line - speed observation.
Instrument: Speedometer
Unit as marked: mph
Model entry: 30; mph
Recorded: 57.5; mph
